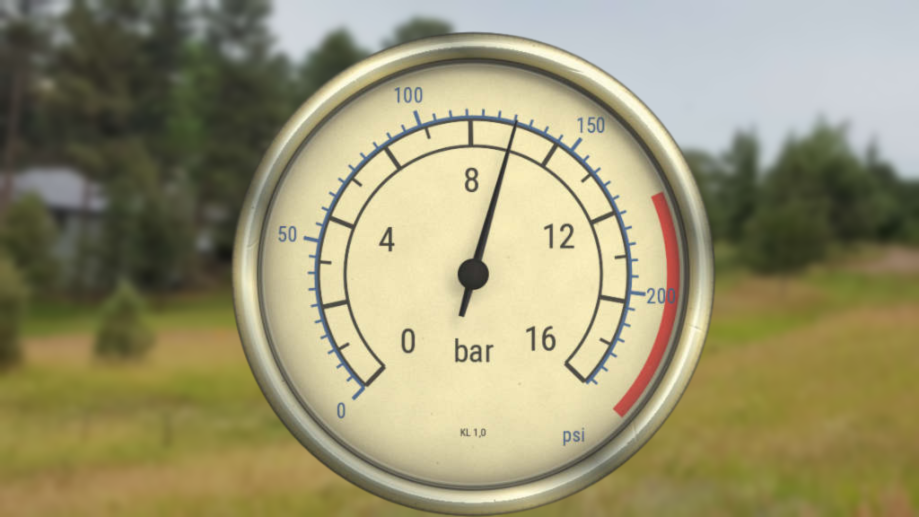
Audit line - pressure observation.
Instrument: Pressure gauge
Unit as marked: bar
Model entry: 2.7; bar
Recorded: 9; bar
